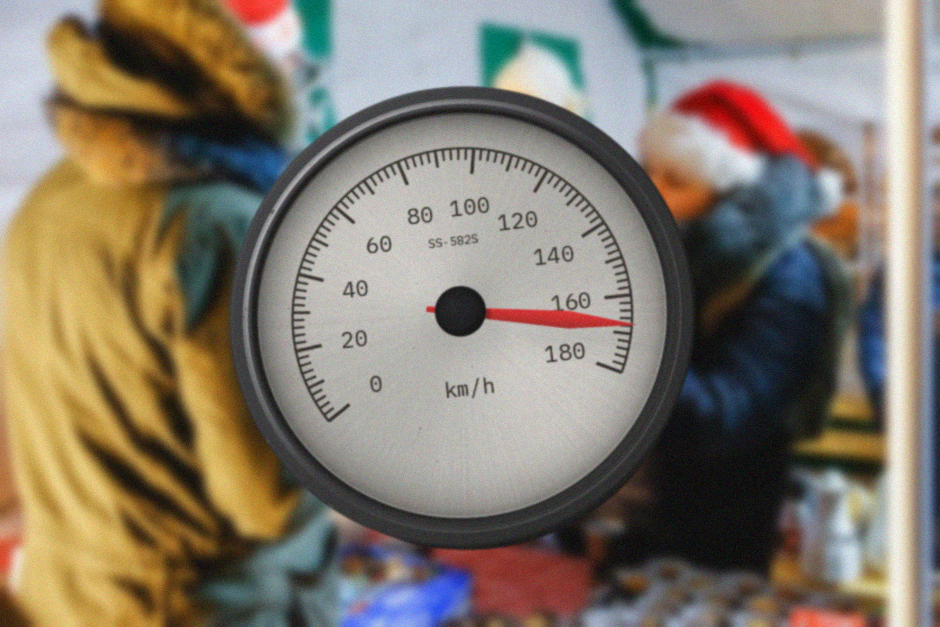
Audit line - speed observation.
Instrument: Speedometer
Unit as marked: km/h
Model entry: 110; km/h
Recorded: 168; km/h
